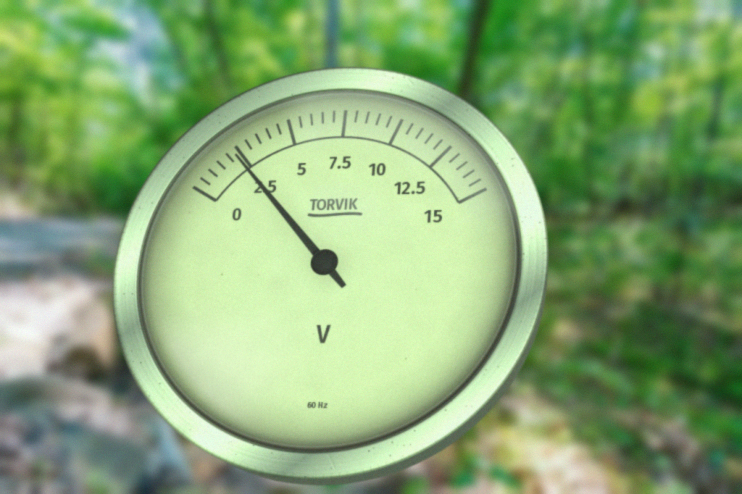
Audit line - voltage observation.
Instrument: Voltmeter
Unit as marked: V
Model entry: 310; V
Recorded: 2.25; V
